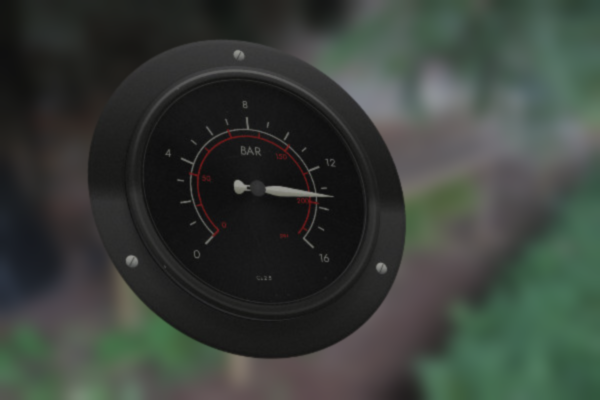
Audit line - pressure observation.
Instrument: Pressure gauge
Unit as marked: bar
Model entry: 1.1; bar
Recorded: 13.5; bar
